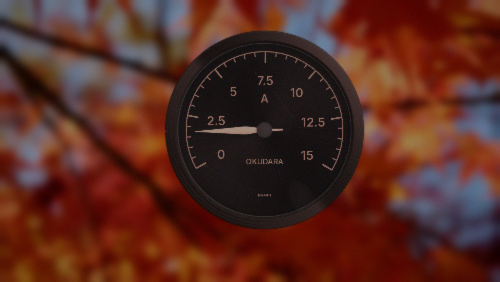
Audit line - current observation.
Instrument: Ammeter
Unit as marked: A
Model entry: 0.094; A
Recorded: 1.75; A
